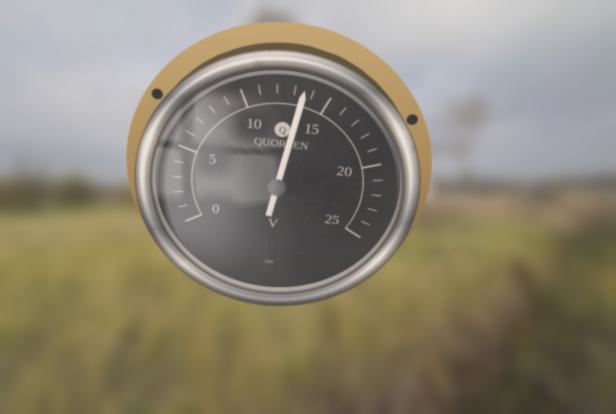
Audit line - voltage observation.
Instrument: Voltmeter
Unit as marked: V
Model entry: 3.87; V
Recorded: 13.5; V
